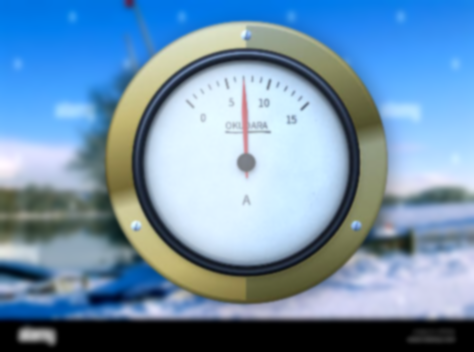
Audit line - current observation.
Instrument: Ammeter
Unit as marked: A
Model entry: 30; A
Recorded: 7; A
